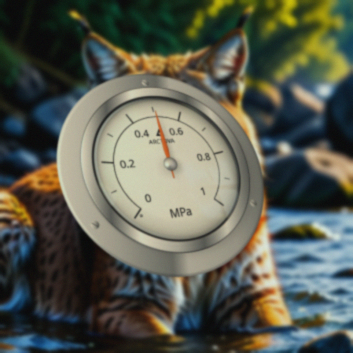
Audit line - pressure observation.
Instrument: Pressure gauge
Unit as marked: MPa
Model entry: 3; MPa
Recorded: 0.5; MPa
